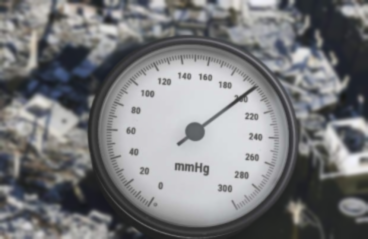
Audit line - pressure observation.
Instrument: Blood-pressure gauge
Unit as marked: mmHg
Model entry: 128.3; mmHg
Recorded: 200; mmHg
